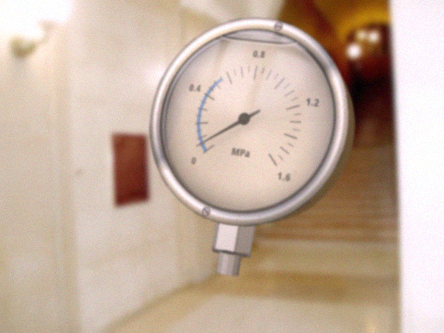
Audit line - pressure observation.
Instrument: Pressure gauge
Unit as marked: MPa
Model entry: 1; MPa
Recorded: 0.05; MPa
